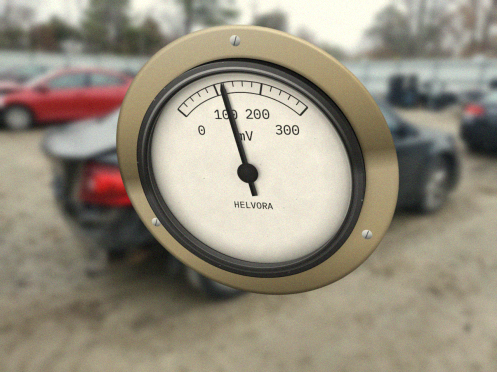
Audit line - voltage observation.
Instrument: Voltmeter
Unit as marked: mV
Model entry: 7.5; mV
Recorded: 120; mV
